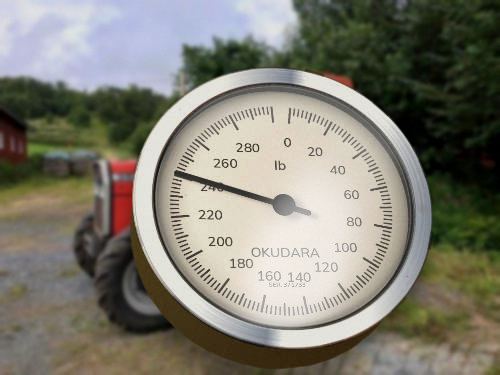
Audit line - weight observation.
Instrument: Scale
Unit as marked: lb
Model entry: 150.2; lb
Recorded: 240; lb
